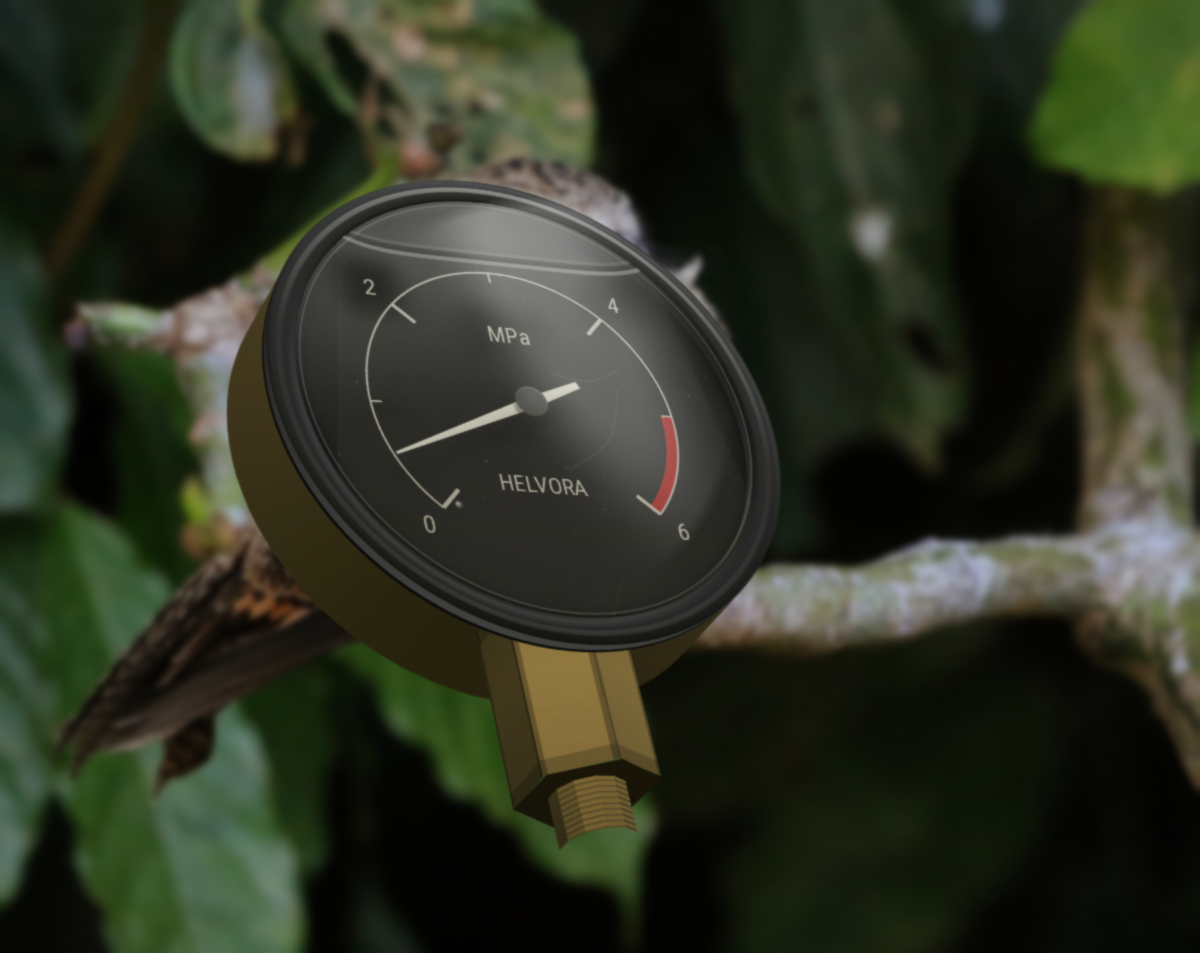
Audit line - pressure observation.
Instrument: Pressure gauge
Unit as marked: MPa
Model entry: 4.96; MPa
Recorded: 0.5; MPa
